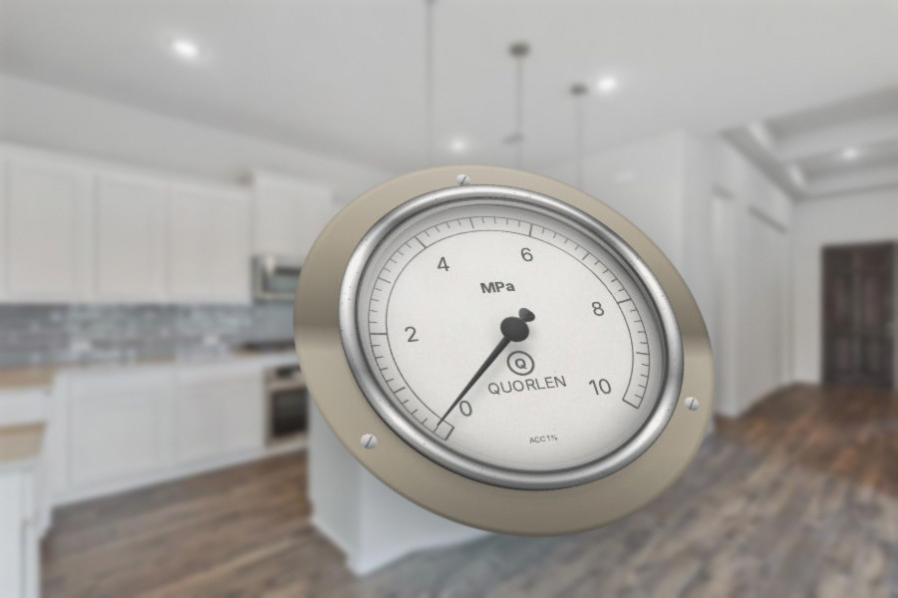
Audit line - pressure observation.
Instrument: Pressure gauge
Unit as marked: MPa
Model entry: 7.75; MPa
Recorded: 0.2; MPa
